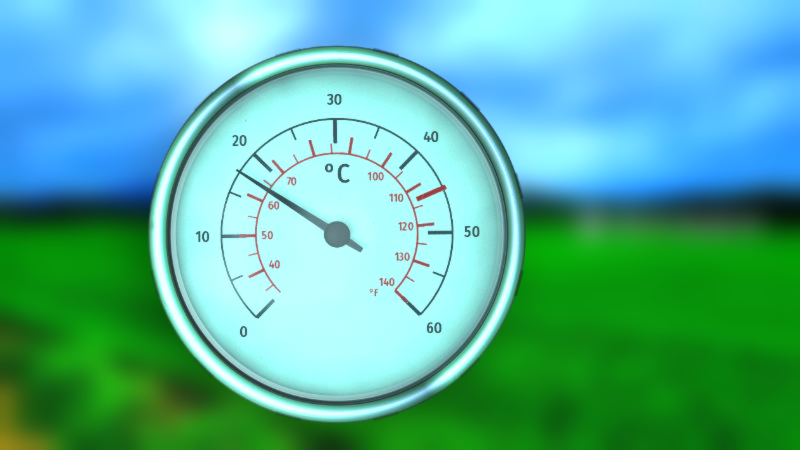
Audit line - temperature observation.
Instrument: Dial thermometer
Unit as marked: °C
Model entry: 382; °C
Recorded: 17.5; °C
